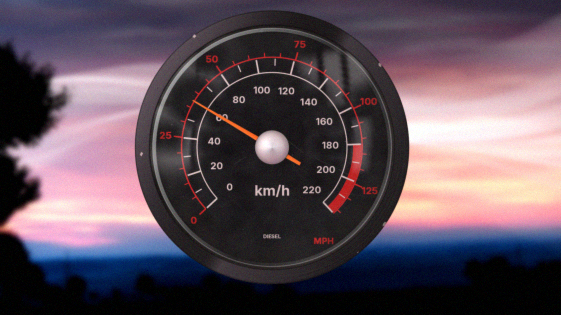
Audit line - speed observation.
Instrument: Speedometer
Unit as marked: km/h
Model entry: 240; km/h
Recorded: 60; km/h
